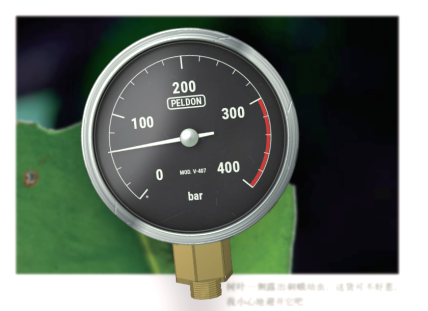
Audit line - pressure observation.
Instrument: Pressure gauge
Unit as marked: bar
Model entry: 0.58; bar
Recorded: 60; bar
